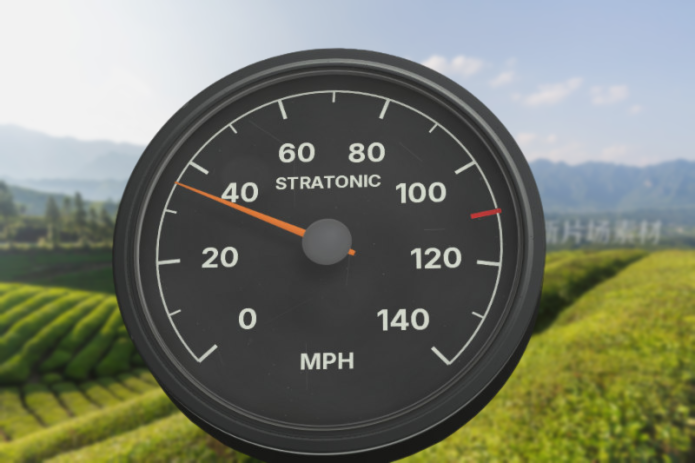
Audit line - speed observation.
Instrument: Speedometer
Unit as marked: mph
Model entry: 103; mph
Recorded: 35; mph
